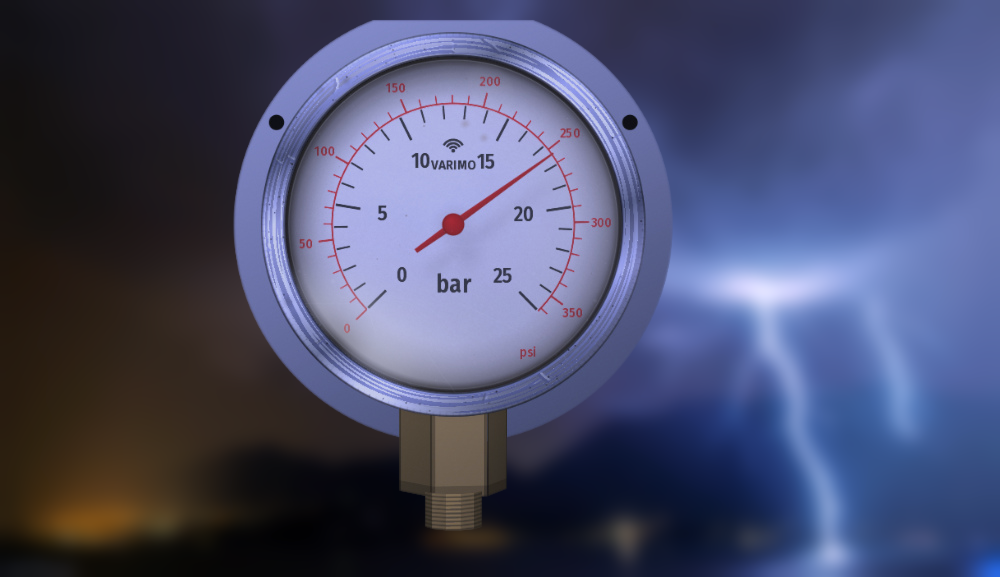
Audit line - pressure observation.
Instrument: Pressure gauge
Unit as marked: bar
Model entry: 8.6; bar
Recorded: 17.5; bar
